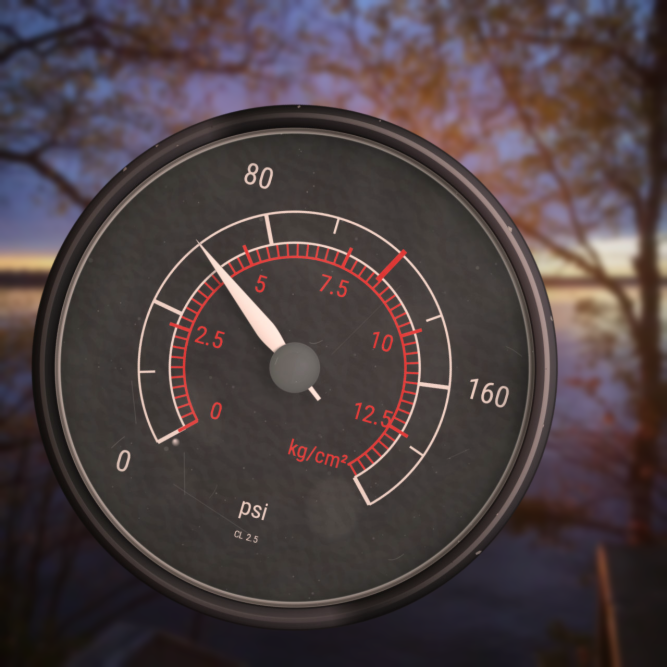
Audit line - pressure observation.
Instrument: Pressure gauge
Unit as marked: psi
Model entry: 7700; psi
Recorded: 60; psi
